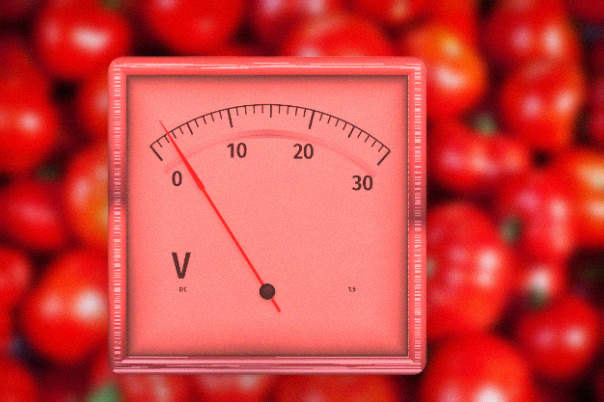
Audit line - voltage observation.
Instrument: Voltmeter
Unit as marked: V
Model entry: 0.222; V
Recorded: 2.5; V
